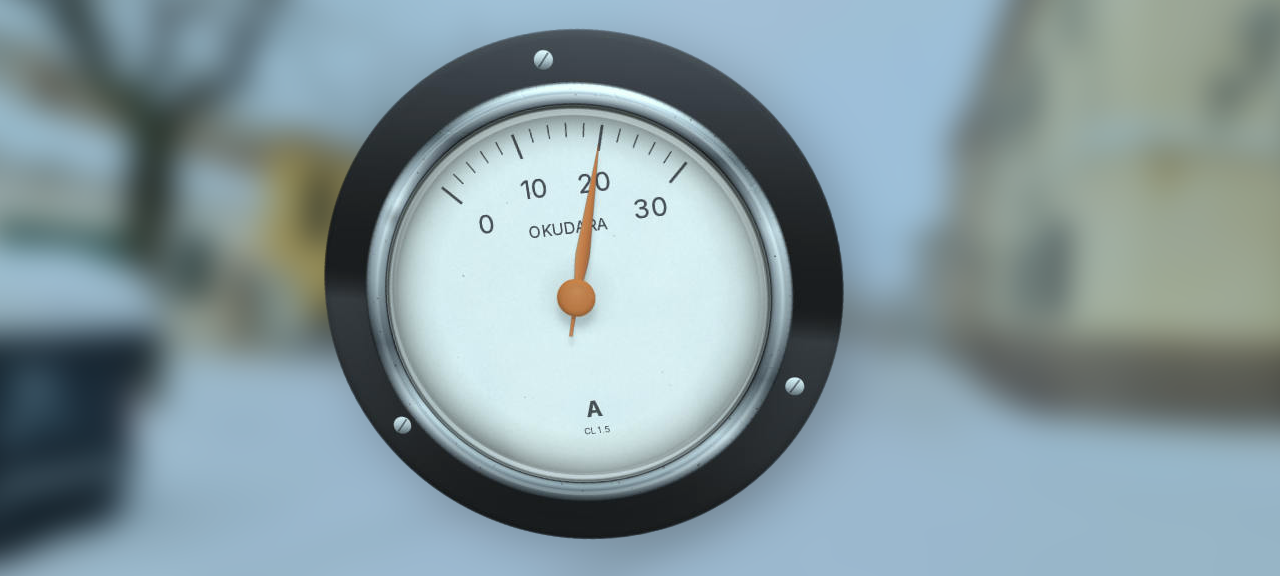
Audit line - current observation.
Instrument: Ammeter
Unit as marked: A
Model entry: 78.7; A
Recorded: 20; A
